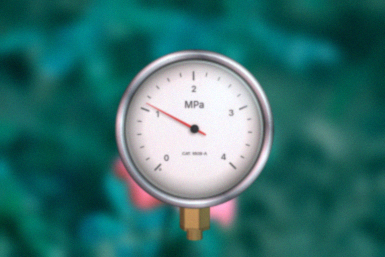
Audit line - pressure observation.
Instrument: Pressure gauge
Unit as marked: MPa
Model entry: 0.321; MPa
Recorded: 1.1; MPa
